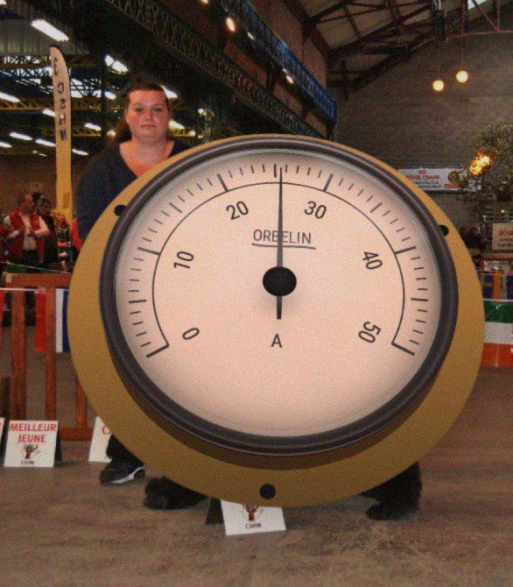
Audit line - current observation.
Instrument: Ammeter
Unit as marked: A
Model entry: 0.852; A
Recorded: 25.5; A
